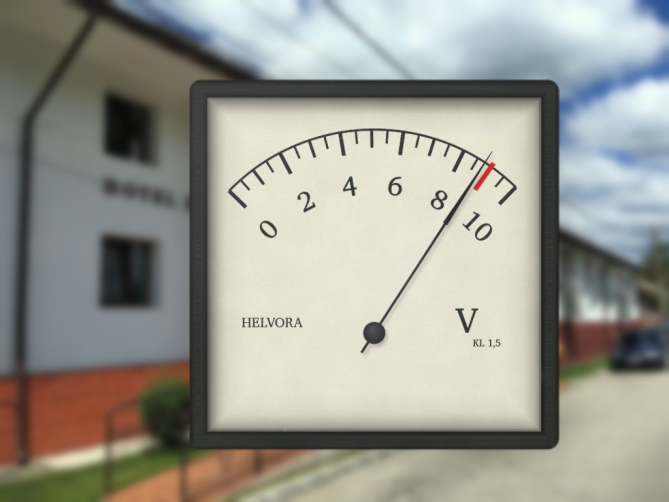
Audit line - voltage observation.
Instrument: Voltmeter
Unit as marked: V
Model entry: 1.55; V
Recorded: 8.75; V
